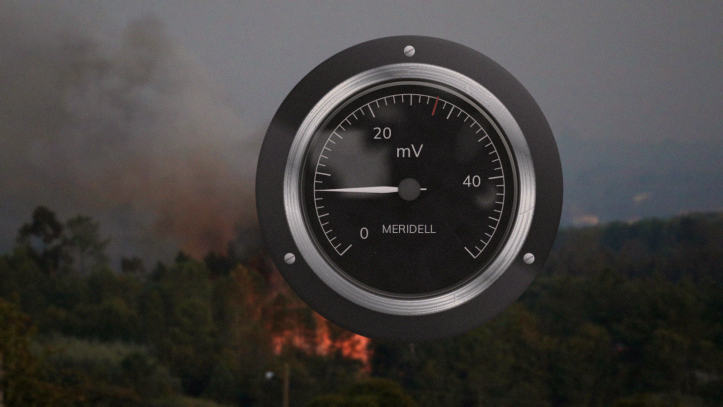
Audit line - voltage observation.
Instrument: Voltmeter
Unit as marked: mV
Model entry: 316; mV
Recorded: 8; mV
